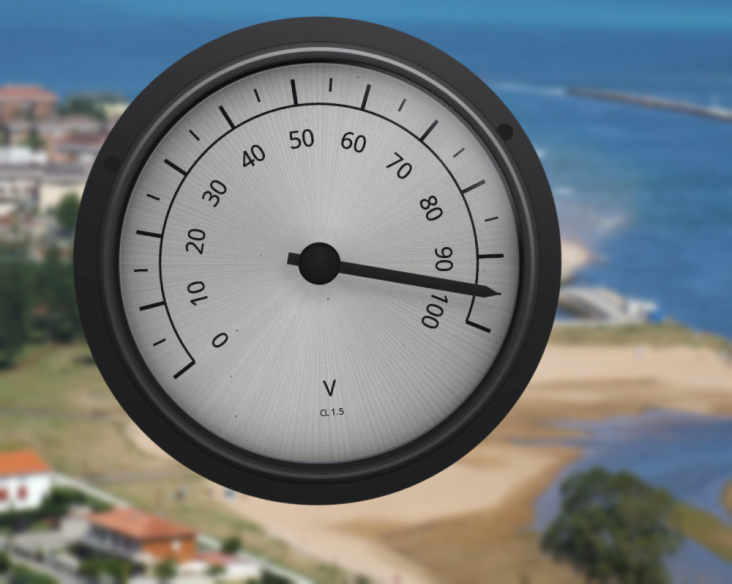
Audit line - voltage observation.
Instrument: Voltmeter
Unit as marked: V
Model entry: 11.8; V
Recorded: 95; V
